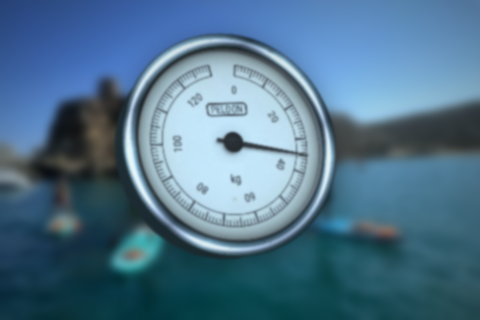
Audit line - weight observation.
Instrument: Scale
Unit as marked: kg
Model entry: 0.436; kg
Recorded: 35; kg
